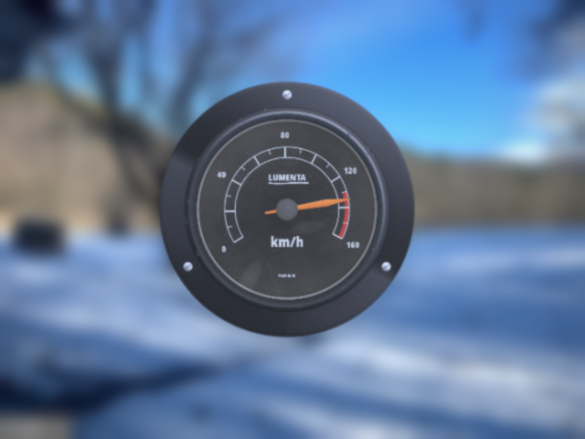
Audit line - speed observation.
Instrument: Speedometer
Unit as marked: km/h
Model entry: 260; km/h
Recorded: 135; km/h
